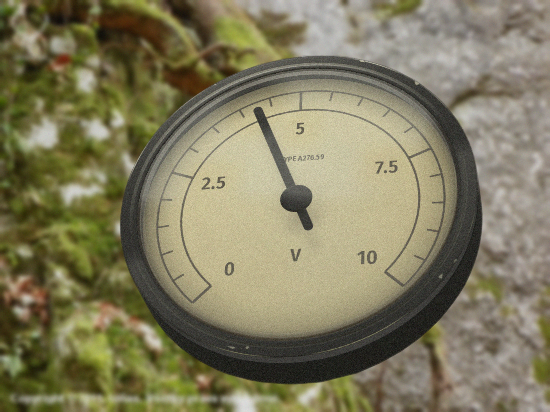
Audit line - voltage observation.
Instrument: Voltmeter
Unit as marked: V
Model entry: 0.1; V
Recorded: 4.25; V
